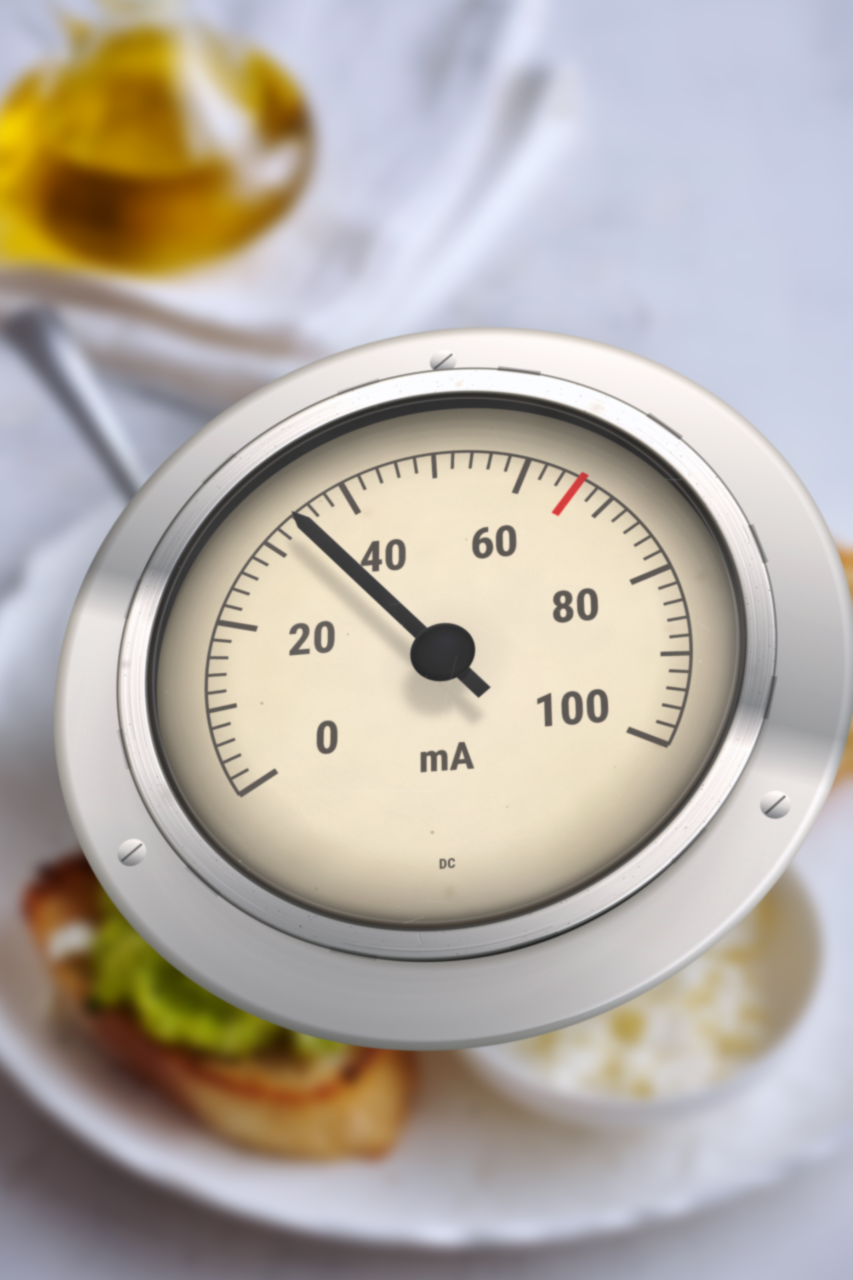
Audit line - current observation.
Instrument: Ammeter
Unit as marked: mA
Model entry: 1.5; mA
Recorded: 34; mA
